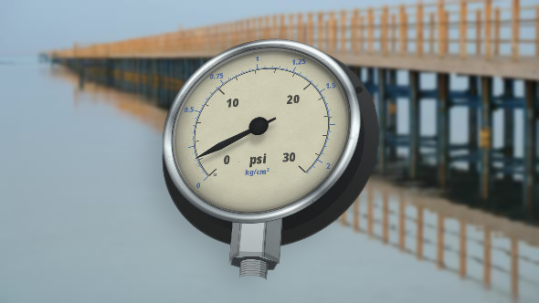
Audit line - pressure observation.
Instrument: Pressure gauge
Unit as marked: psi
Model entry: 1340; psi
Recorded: 2; psi
